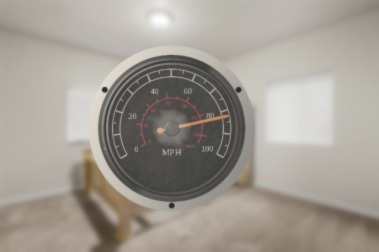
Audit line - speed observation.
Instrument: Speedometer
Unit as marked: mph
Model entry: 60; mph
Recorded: 82.5; mph
